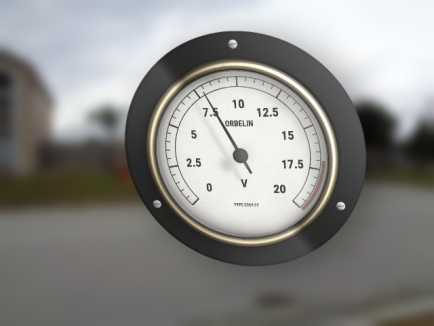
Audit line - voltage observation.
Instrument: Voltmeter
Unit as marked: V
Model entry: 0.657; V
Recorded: 8; V
